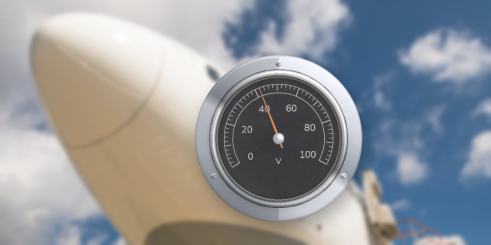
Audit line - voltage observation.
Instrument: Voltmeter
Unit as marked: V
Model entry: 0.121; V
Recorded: 42; V
